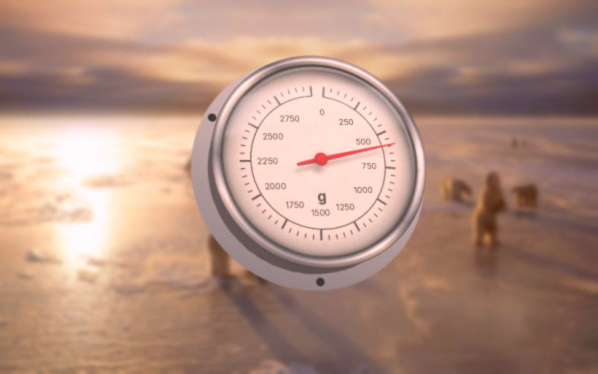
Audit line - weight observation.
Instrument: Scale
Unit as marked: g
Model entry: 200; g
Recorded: 600; g
